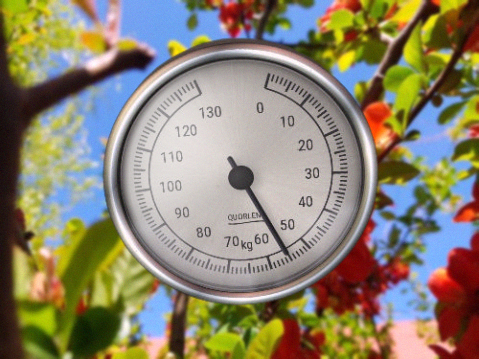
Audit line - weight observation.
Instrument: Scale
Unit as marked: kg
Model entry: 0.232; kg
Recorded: 55; kg
